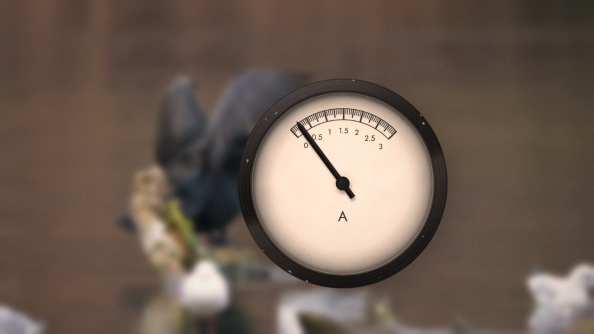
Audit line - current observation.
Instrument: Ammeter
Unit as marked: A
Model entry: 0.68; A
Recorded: 0.25; A
